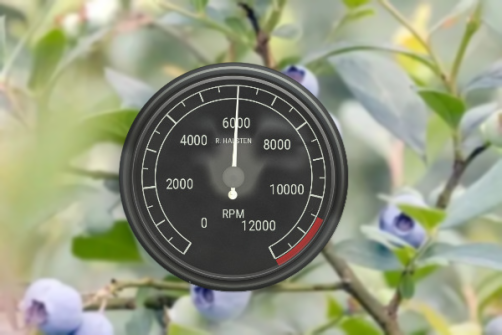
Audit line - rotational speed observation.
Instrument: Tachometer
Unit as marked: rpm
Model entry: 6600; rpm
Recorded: 6000; rpm
